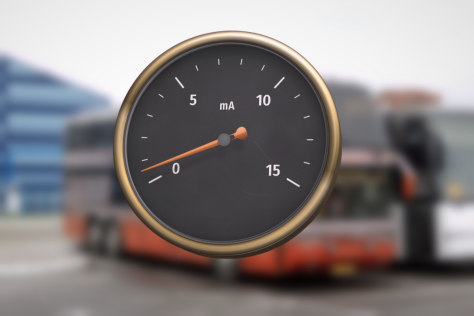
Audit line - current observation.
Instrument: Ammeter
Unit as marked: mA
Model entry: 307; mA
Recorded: 0.5; mA
